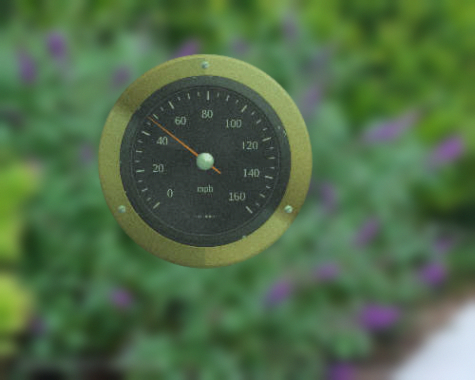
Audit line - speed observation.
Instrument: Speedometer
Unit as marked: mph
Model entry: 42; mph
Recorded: 47.5; mph
